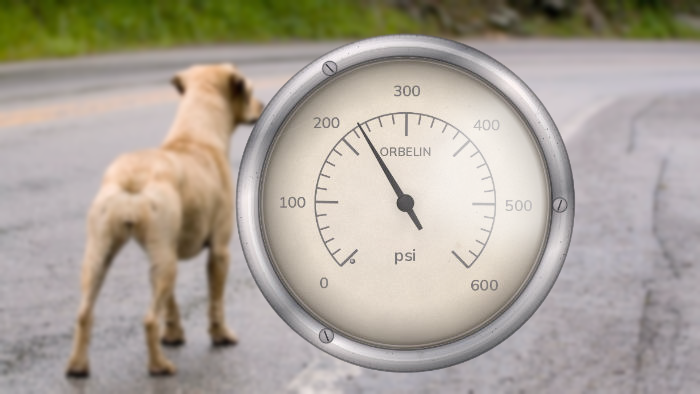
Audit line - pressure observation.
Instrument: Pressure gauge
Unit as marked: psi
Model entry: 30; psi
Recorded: 230; psi
